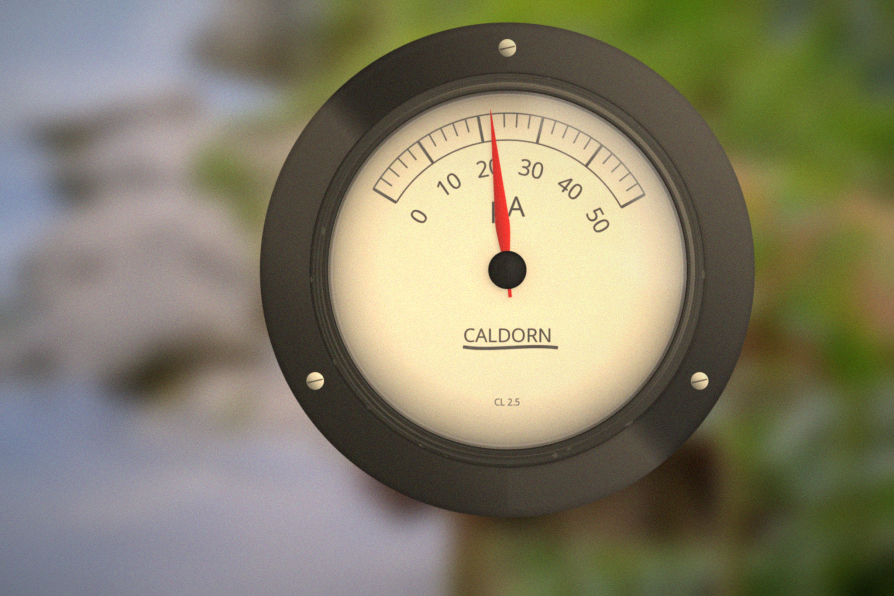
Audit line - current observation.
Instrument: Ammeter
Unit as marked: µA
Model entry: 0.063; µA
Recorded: 22; µA
